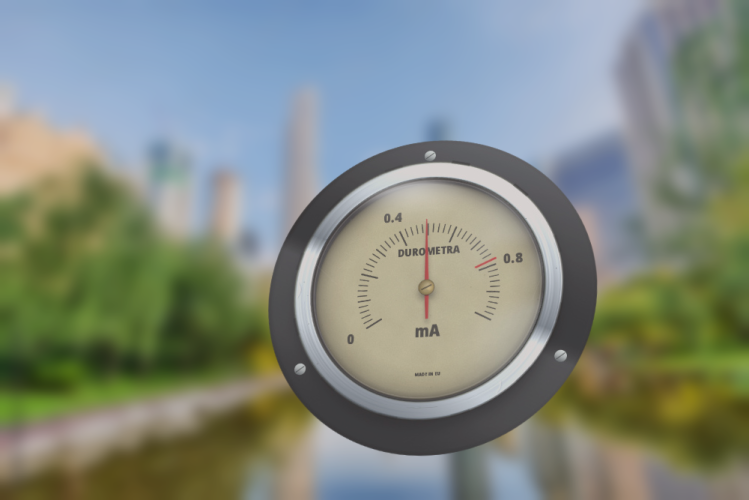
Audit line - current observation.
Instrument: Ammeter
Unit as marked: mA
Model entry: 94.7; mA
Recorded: 0.5; mA
